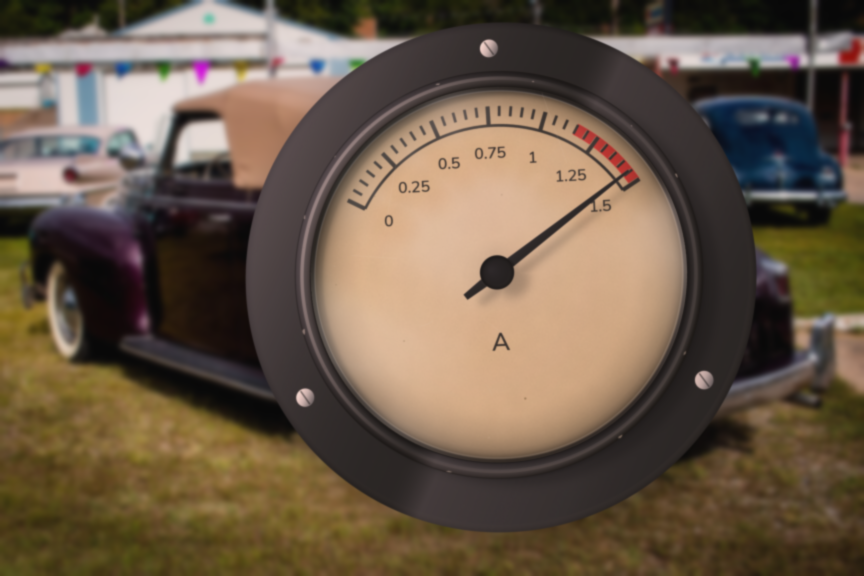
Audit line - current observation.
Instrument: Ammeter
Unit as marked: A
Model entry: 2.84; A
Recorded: 1.45; A
